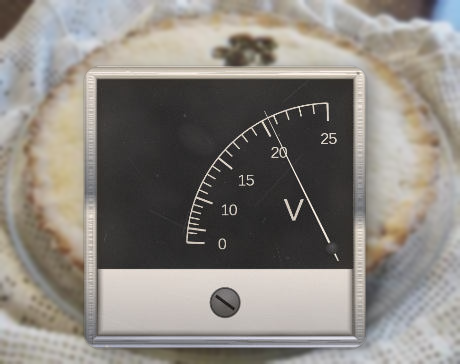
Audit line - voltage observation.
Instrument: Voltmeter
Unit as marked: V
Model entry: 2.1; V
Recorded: 20.5; V
